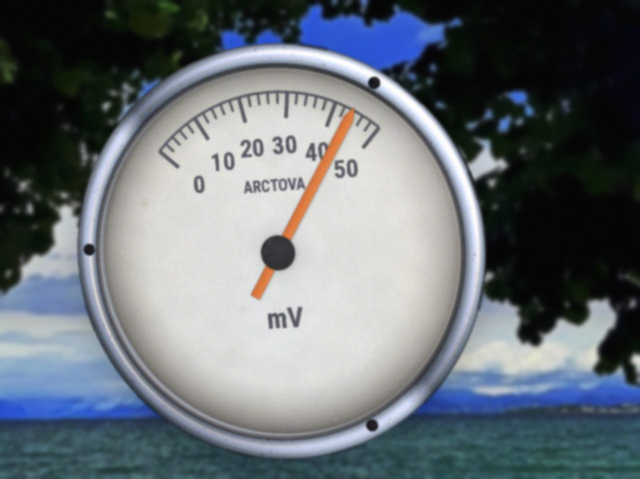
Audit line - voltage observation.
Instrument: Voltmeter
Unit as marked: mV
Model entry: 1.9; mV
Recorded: 44; mV
